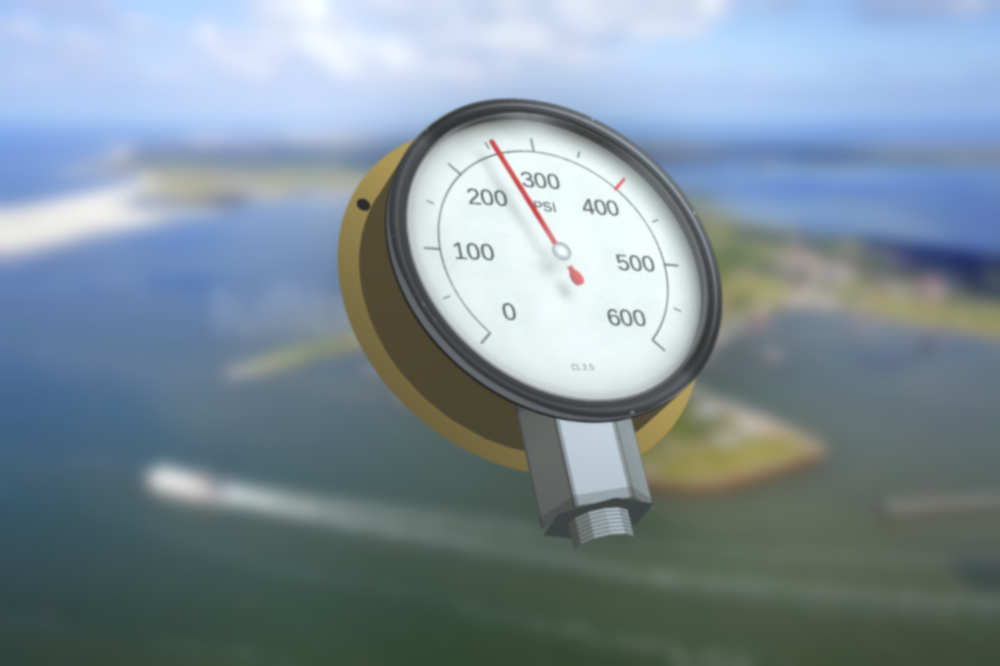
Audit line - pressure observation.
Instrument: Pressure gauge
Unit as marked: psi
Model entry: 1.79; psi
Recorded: 250; psi
